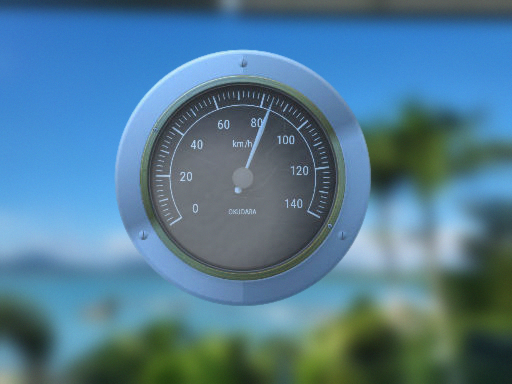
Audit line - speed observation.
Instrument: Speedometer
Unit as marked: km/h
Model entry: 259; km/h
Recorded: 84; km/h
